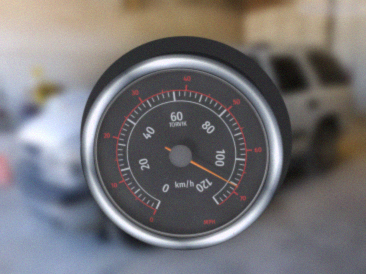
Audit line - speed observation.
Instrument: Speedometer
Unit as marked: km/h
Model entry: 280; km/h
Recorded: 110; km/h
